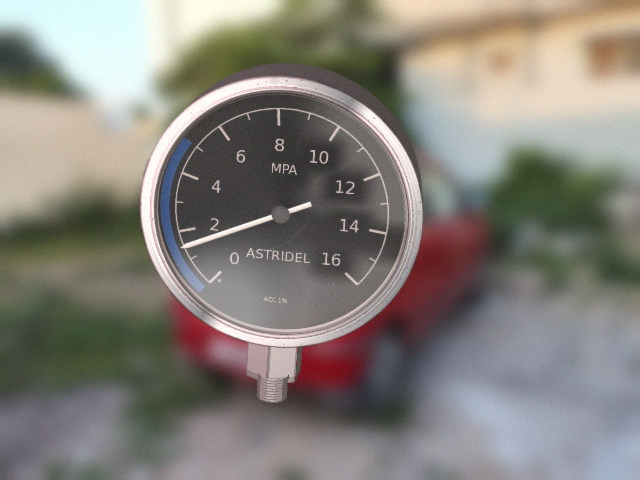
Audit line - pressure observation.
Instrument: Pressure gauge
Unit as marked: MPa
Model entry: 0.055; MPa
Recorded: 1.5; MPa
